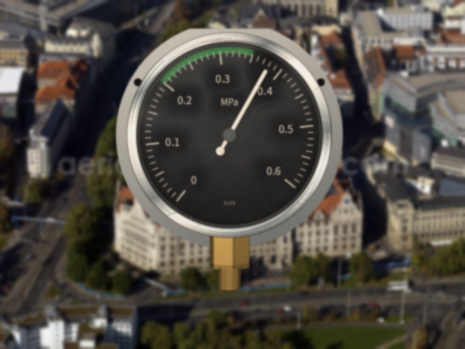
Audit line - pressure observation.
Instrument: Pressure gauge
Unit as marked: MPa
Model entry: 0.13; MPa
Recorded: 0.38; MPa
